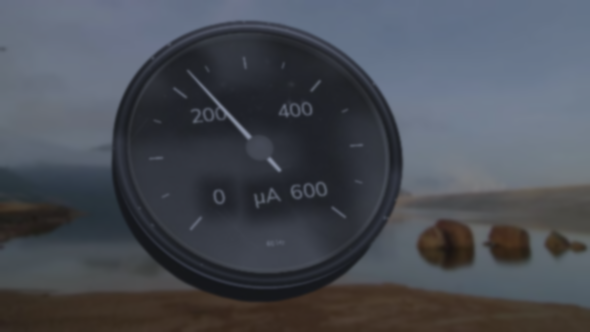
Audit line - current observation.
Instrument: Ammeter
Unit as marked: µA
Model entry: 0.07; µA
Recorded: 225; µA
